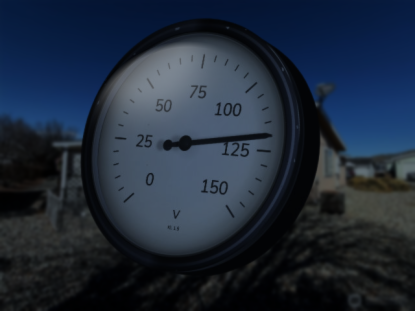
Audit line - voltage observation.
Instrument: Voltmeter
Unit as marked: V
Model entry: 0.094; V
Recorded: 120; V
